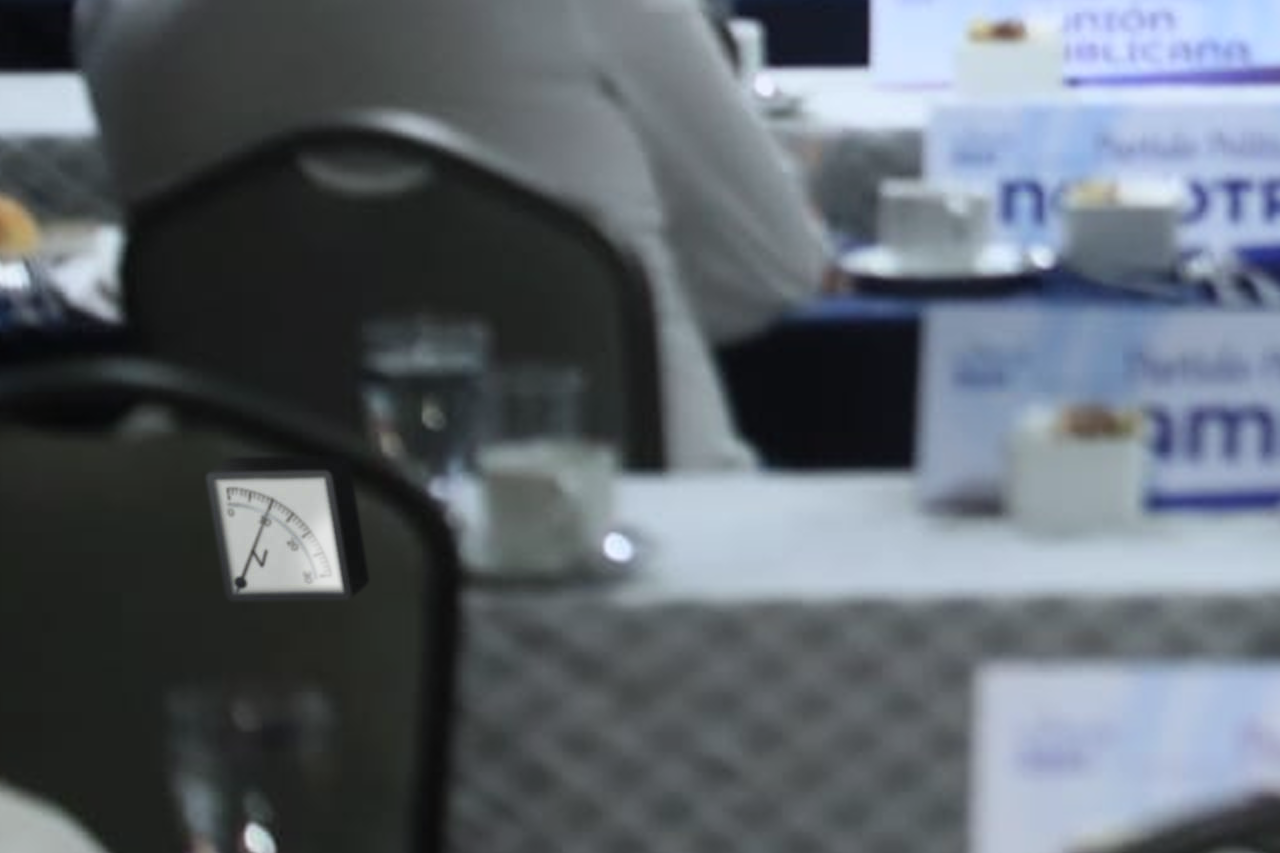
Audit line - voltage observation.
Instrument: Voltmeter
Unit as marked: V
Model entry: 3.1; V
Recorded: 10; V
